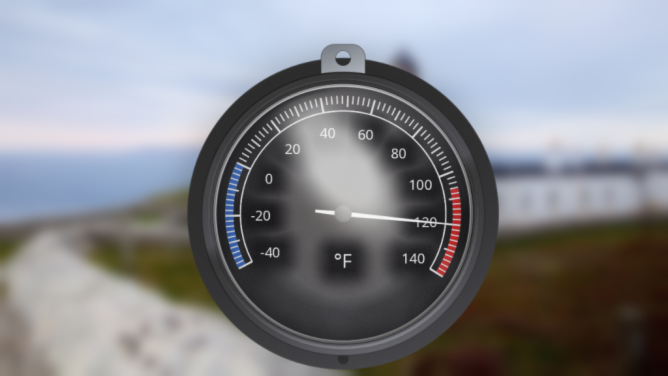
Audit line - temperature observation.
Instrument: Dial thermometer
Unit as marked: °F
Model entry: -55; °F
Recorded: 120; °F
